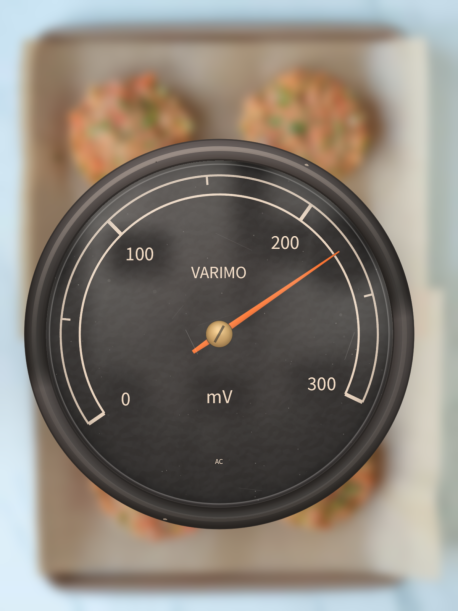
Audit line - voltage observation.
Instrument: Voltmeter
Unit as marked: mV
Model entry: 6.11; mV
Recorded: 225; mV
